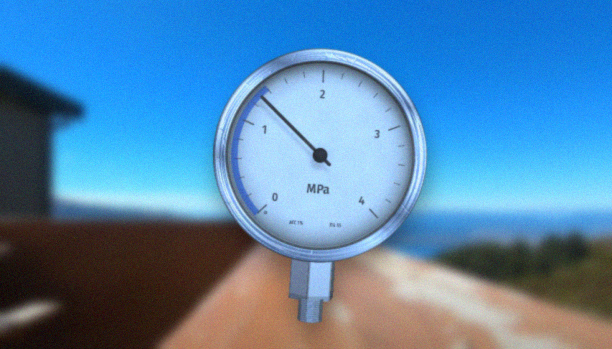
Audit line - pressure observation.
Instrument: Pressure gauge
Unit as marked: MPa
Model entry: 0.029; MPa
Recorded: 1.3; MPa
